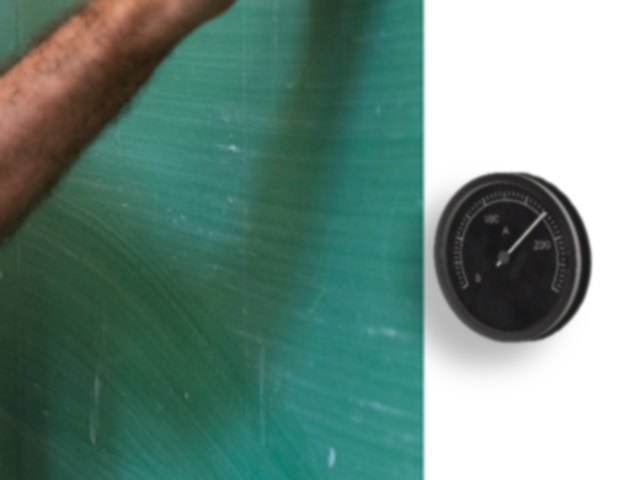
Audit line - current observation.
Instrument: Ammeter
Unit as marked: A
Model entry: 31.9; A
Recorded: 175; A
